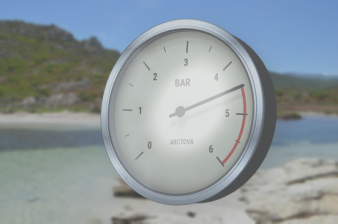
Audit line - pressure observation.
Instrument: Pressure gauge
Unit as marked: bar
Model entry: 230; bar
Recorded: 4.5; bar
